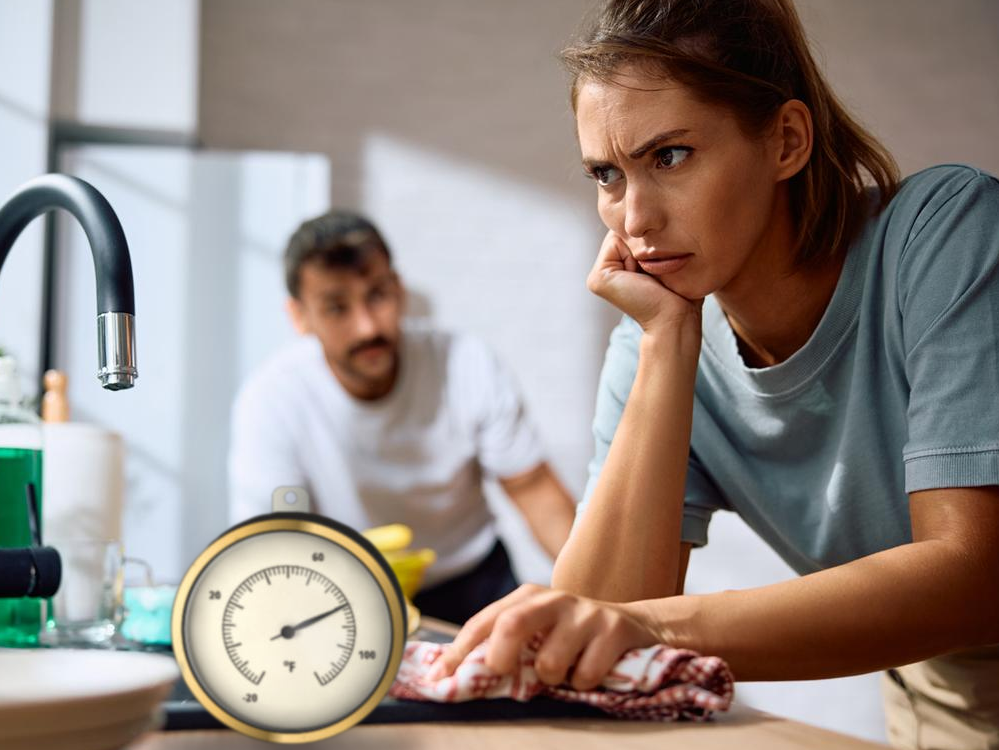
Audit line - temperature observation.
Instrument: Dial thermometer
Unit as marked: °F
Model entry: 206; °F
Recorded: 80; °F
